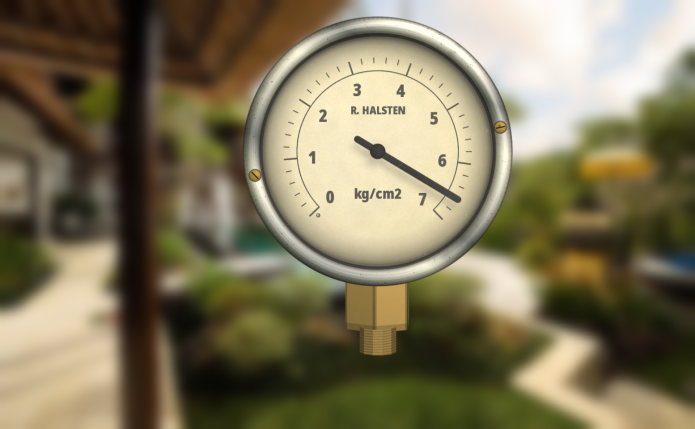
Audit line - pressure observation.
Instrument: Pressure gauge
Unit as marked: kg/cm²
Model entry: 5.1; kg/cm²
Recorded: 6.6; kg/cm²
